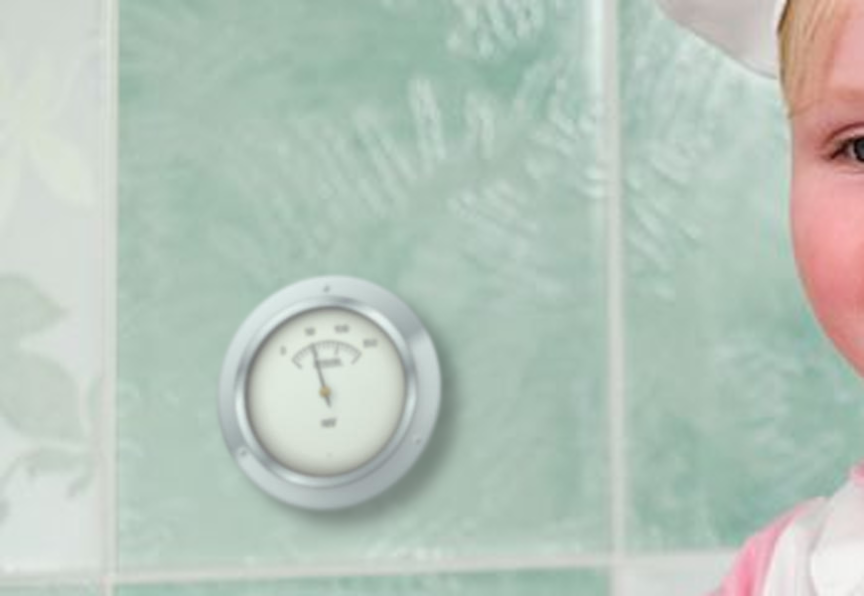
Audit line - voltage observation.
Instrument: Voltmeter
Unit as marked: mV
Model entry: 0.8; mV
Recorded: 50; mV
